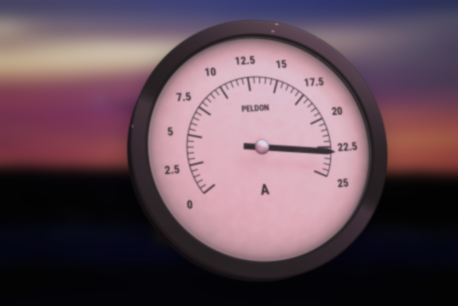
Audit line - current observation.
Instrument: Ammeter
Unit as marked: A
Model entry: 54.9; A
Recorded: 23; A
